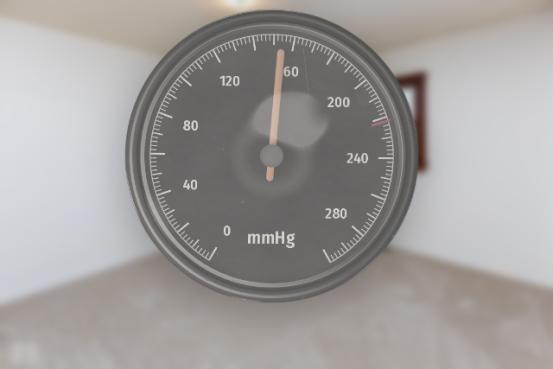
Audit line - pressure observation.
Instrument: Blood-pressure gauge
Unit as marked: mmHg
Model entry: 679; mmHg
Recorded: 154; mmHg
